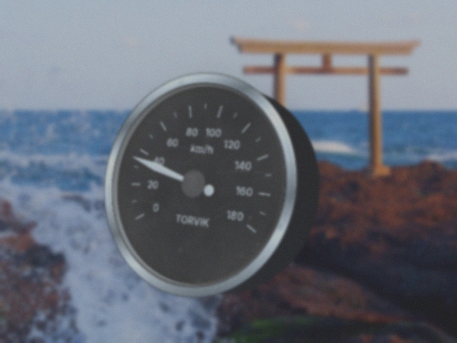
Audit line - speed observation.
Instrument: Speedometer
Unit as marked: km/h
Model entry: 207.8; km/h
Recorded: 35; km/h
